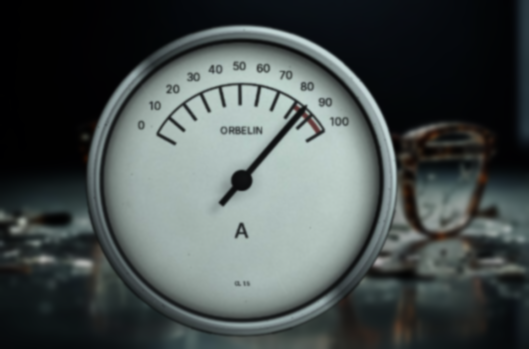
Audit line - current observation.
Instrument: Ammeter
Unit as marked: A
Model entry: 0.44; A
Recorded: 85; A
